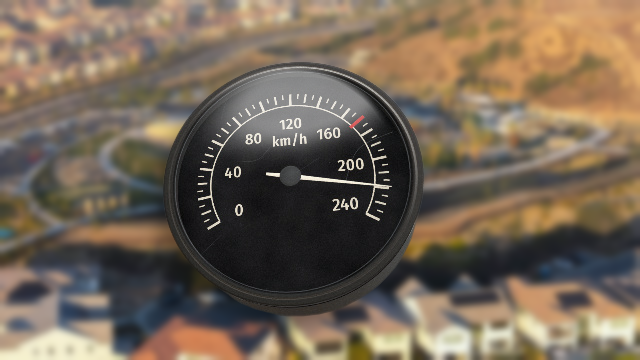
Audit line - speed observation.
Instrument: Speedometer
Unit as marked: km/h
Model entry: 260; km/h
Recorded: 220; km/h
